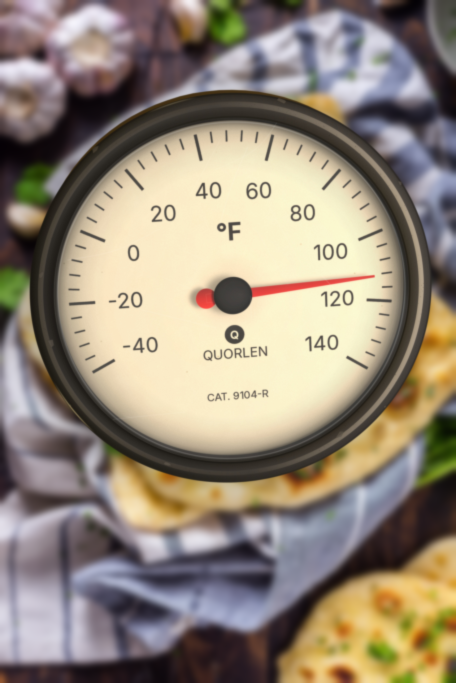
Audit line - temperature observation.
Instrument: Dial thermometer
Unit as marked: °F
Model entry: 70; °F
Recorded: 112; °F
